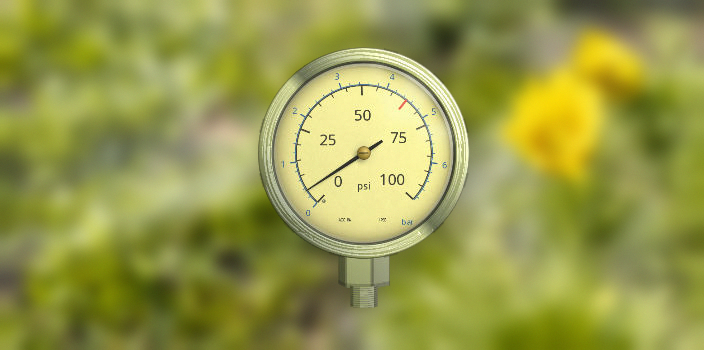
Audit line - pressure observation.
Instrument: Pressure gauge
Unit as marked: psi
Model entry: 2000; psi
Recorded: 5; psi
